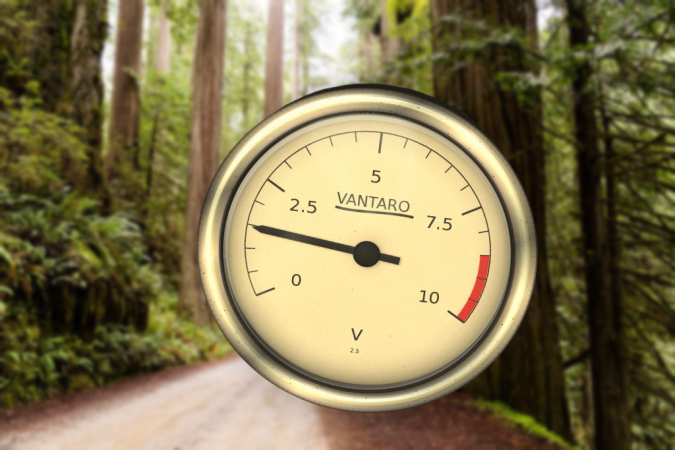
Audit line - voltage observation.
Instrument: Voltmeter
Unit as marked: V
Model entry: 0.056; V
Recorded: 1.5; V
